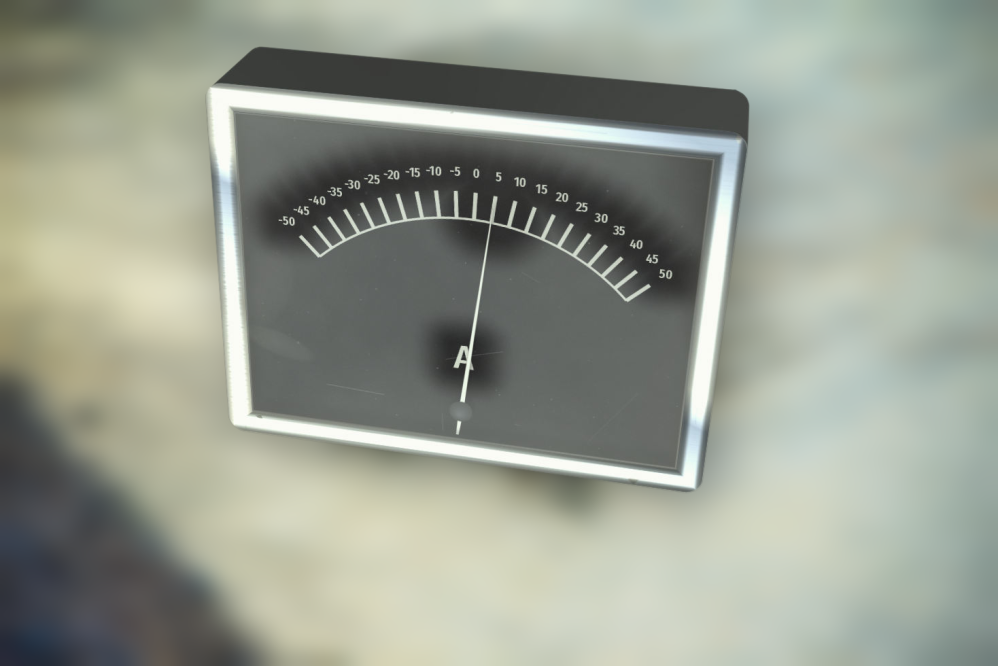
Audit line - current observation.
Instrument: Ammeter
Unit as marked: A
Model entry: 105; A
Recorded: 5; A
